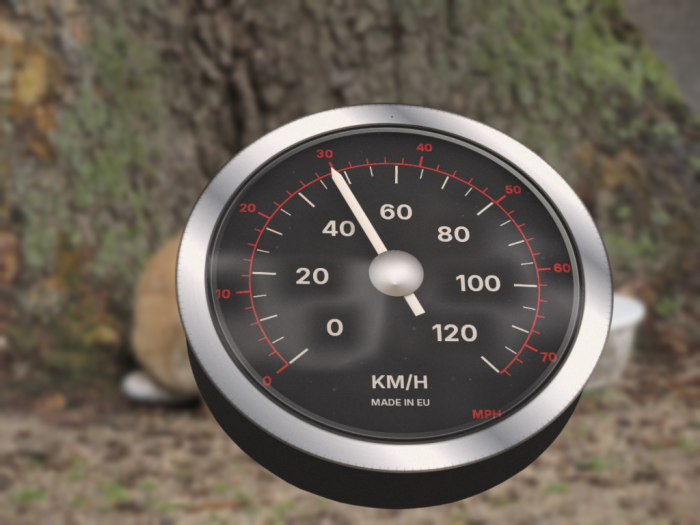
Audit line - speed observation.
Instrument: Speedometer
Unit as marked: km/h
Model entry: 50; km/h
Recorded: 47.5; km/h
